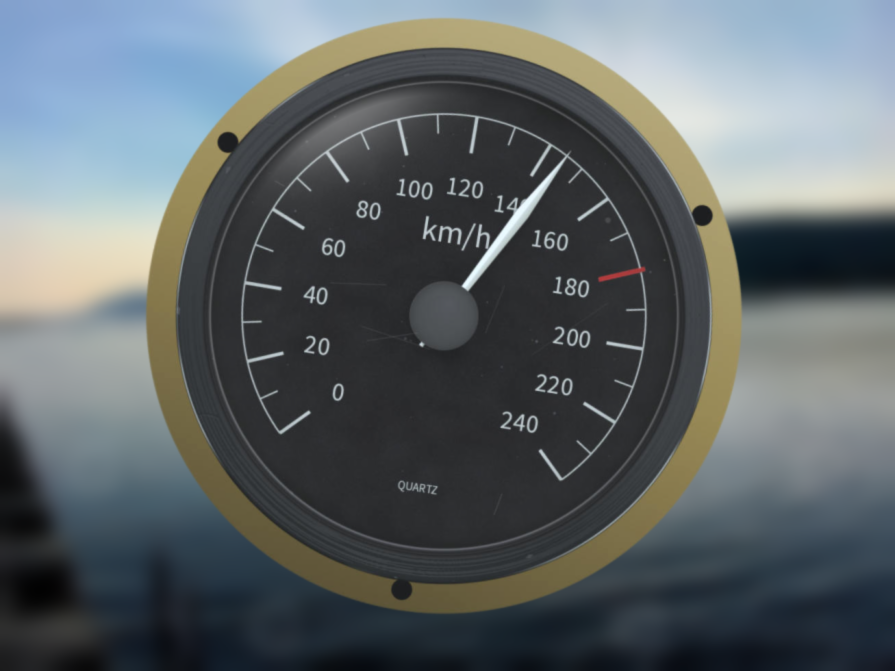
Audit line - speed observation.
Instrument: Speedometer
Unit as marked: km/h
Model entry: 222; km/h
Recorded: 145; km/h
